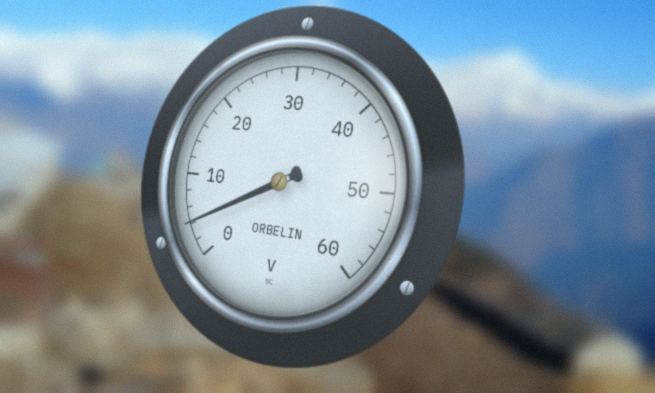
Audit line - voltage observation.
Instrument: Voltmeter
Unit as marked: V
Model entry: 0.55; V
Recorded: 4; V
